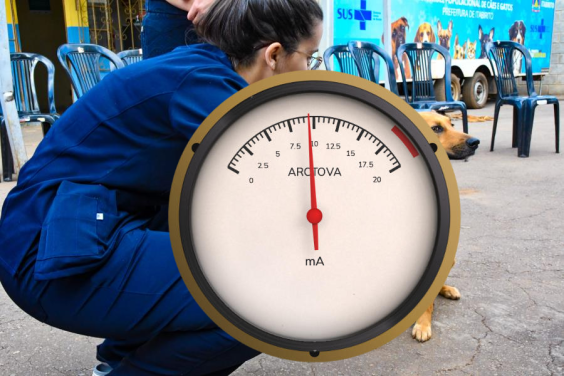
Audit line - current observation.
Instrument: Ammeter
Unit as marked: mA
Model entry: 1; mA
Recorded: 9.5; mA
